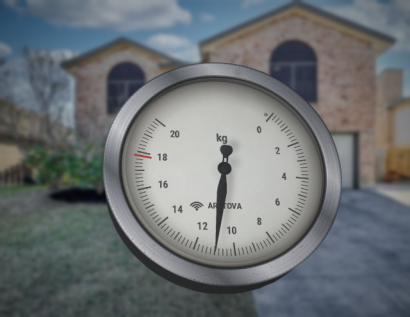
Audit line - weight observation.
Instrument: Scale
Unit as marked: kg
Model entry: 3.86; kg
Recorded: 11; kg
